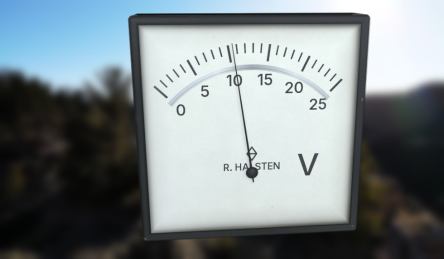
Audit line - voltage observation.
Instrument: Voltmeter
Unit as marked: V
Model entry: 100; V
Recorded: 10.5; V
